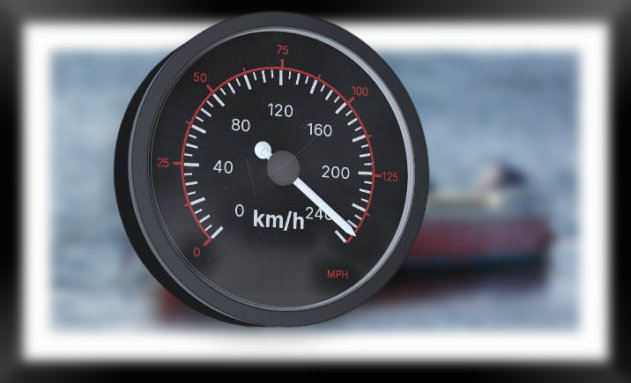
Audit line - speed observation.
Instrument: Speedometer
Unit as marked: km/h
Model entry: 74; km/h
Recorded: 235; km/h
